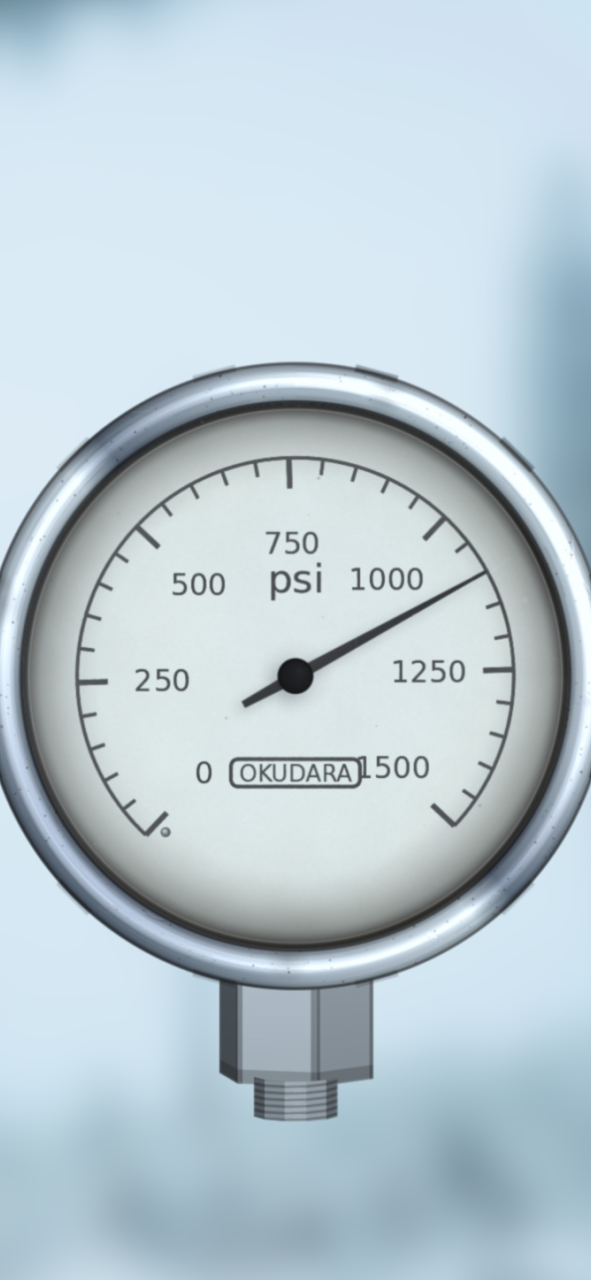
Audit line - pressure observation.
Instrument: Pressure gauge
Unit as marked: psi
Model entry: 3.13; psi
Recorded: 1100; psi
